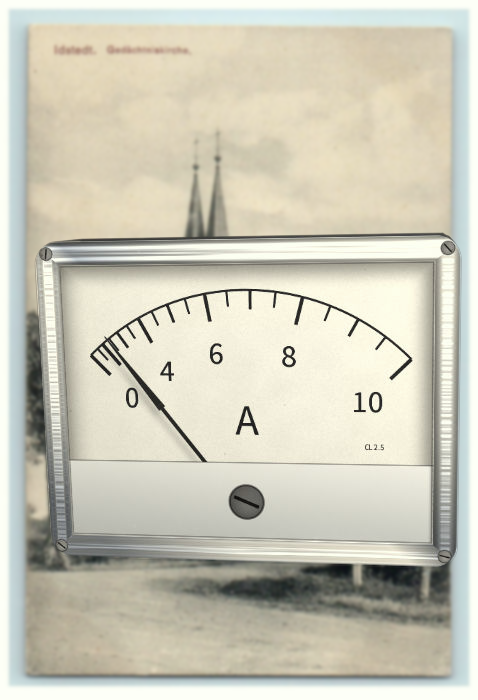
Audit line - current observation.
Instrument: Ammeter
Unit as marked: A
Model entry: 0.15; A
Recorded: 2.5; A
